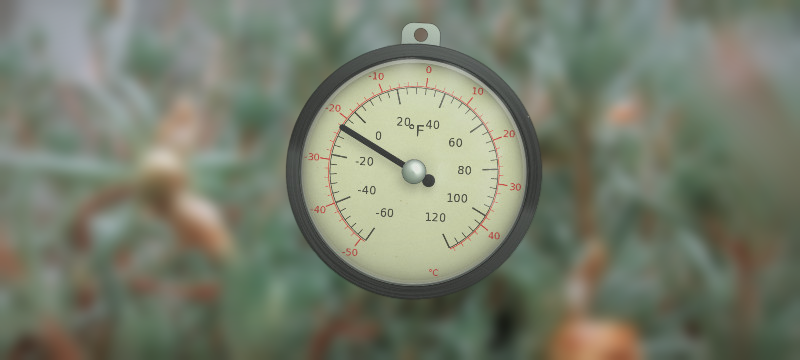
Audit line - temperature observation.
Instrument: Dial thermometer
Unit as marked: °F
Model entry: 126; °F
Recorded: -8; °F
